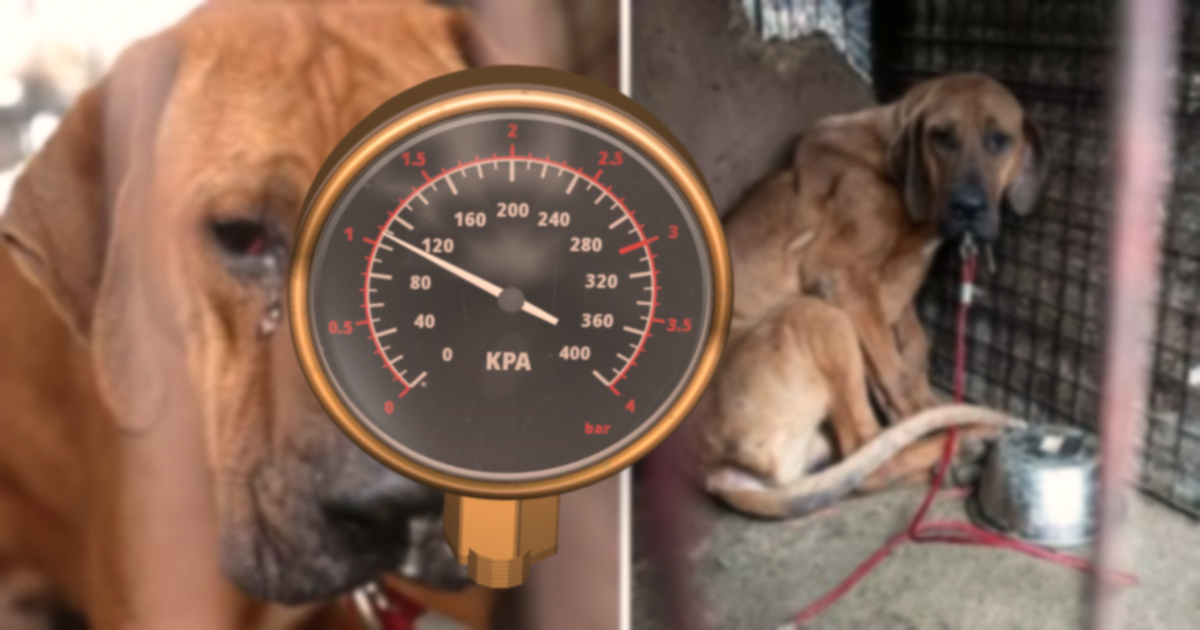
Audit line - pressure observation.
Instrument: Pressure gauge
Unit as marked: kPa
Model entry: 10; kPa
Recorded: 110; kPa
